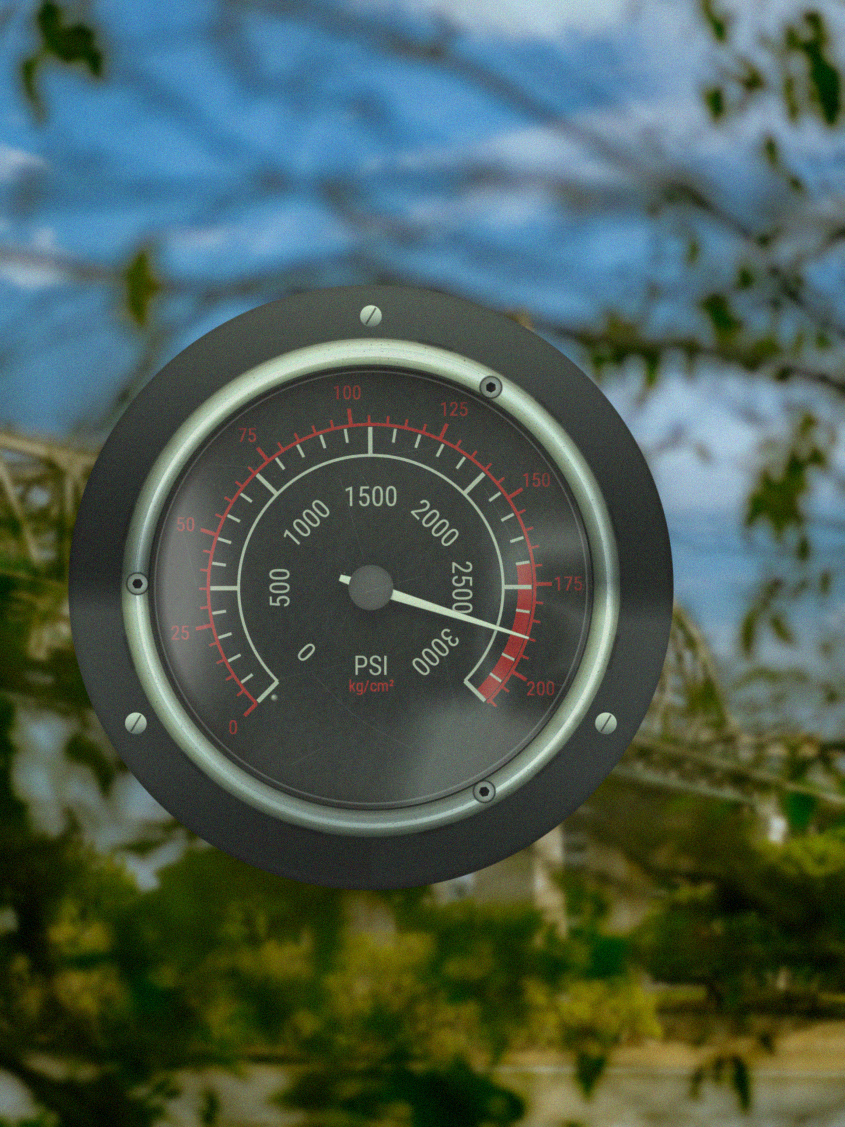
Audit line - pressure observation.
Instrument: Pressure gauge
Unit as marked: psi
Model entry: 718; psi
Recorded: 2700; psi
